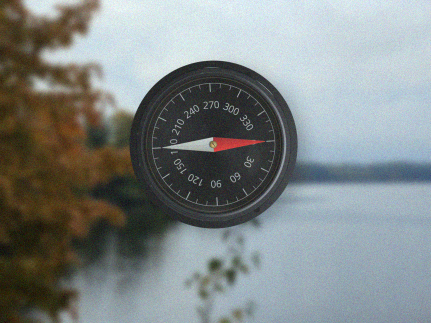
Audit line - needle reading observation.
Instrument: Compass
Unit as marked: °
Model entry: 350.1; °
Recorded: 0; °
